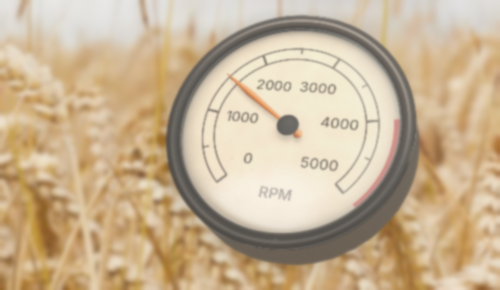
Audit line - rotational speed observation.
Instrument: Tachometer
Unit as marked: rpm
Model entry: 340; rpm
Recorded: 1500; rpm
